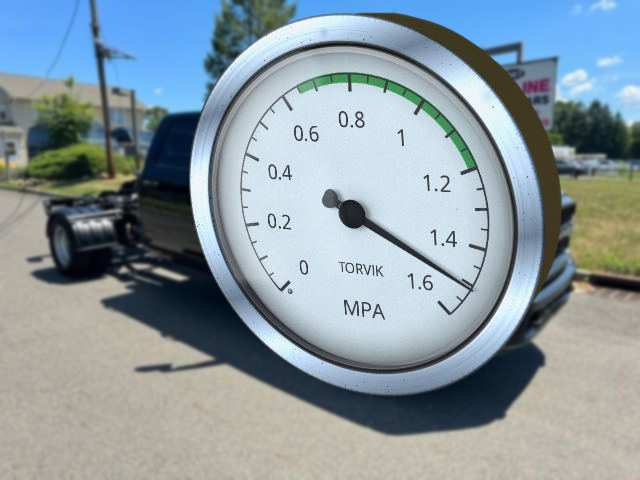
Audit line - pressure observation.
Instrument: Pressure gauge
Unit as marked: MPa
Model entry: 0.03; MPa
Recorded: 1.5; MPa
